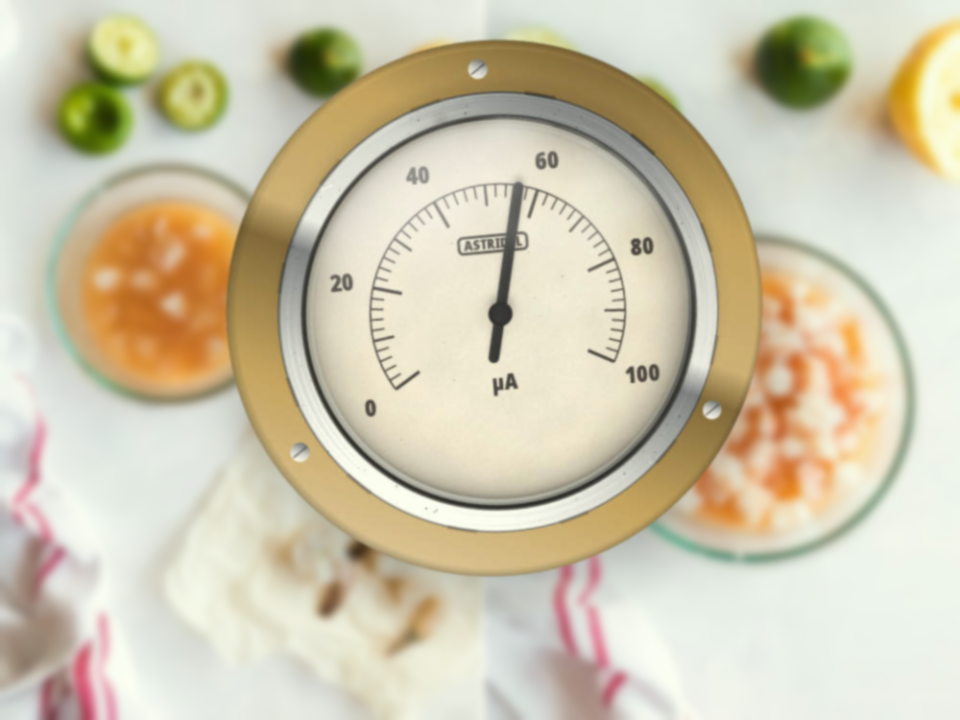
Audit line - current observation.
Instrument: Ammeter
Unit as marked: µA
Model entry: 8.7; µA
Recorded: 56; µA
